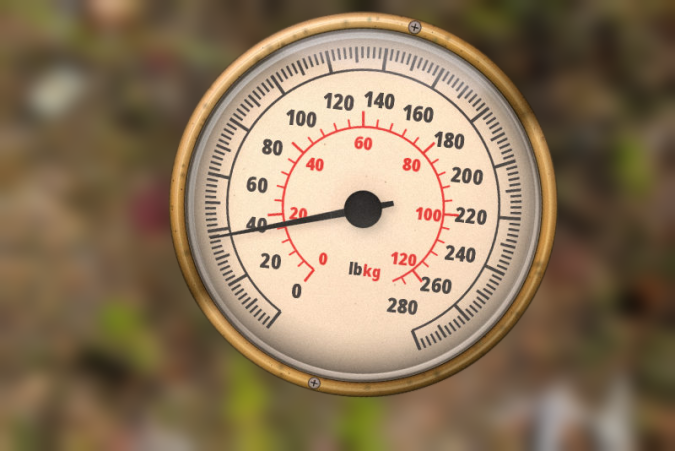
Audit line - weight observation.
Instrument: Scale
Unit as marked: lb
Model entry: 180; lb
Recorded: 38; lb
